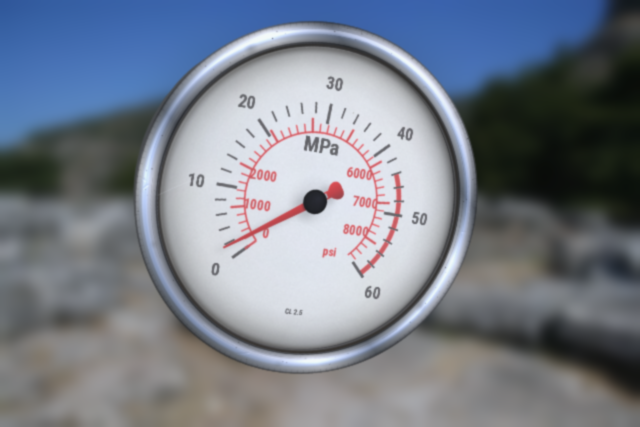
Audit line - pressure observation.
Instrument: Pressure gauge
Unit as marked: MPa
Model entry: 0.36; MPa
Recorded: 2; MPa
